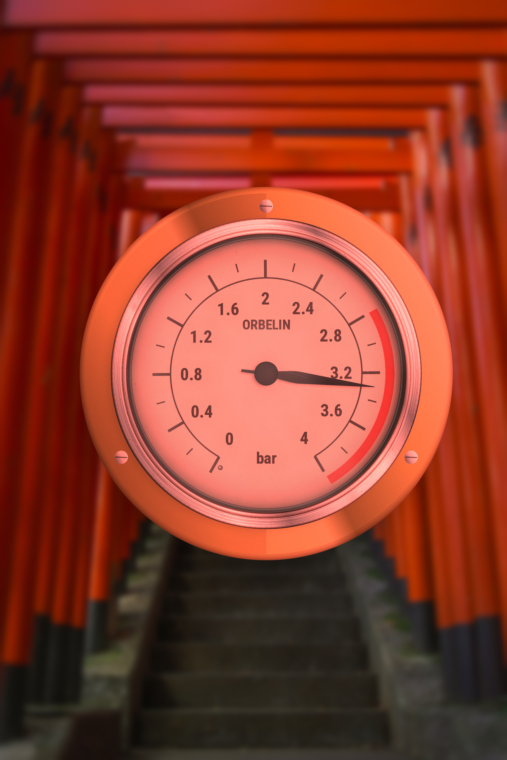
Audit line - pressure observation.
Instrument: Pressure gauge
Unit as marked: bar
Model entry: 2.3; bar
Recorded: 3.3; bar
